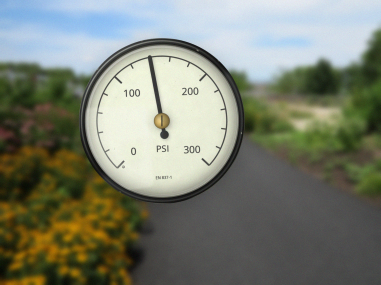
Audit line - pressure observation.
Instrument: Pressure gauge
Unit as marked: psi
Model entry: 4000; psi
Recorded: 140; psi
